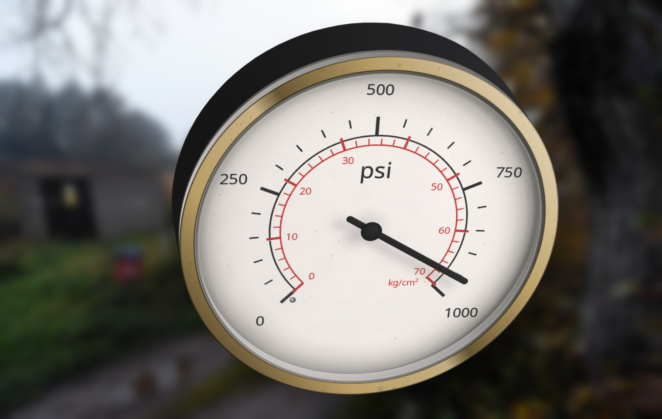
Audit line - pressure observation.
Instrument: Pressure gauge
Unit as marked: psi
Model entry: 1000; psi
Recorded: 950; psi
